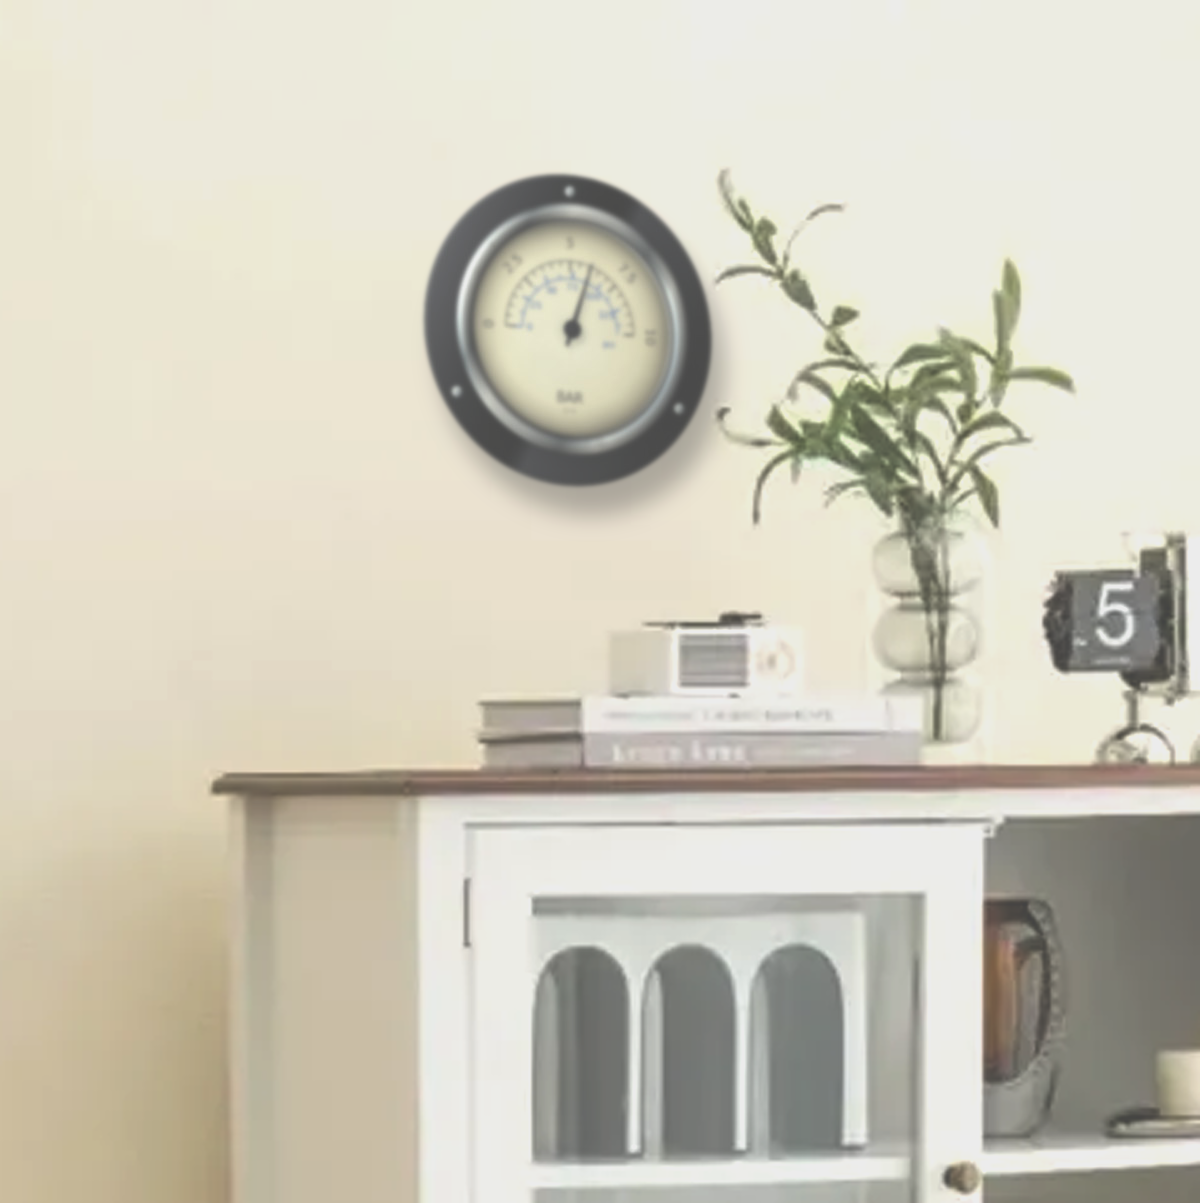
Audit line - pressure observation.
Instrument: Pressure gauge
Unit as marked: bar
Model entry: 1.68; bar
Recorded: 6; bar
